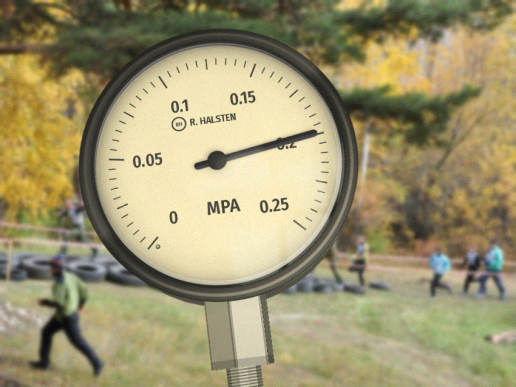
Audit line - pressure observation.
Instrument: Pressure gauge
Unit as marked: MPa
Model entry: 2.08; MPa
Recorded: 0.2; MPa
